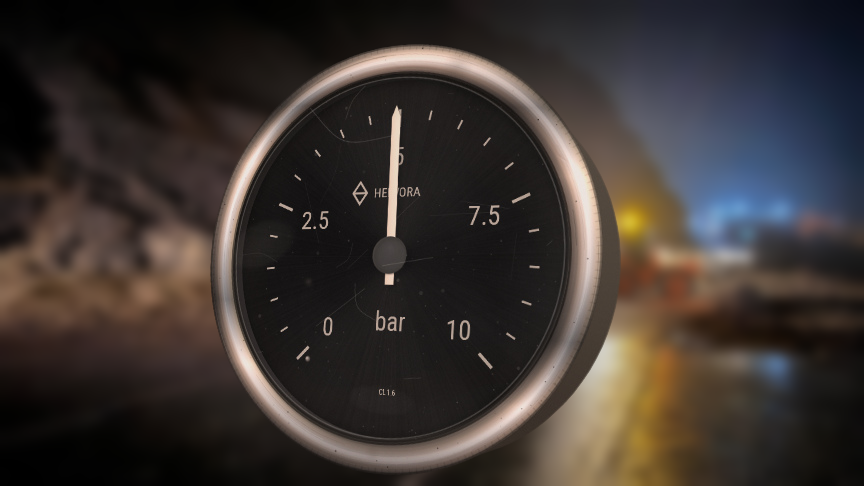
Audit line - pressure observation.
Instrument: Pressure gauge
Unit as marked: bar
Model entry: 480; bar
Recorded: 5; bar
